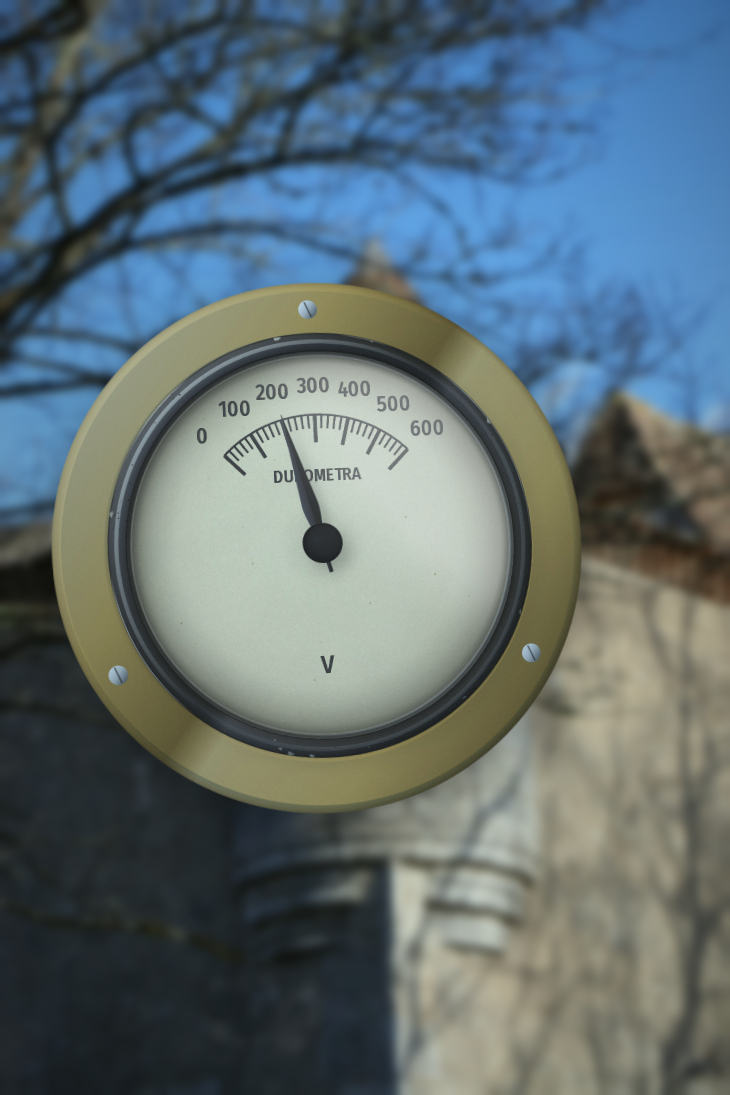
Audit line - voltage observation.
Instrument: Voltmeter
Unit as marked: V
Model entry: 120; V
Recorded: 200; V
